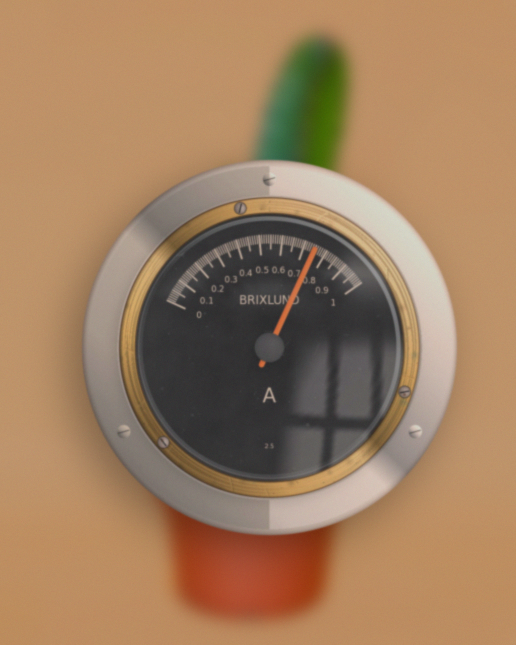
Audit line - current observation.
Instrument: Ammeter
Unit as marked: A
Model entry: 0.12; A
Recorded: 0.75; A
